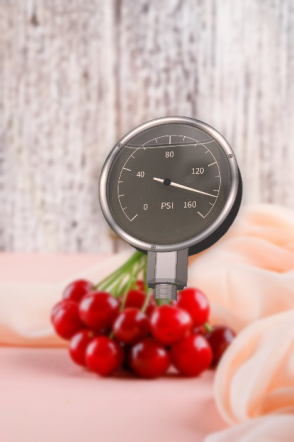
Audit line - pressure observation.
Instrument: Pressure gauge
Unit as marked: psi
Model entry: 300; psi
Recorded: 145; psi
